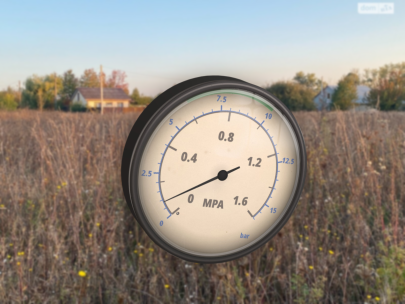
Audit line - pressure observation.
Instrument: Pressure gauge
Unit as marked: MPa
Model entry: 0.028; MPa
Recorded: 0.1; MPa
